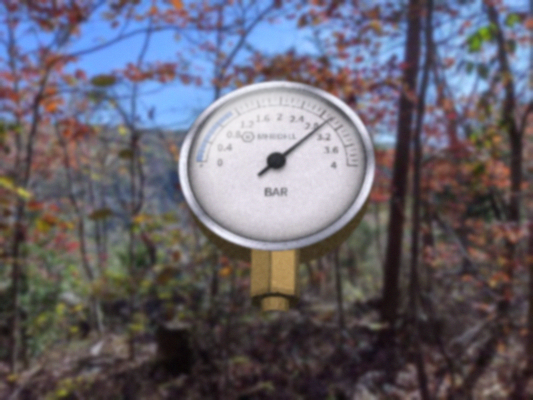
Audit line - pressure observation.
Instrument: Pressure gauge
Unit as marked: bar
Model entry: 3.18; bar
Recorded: 3; bar
